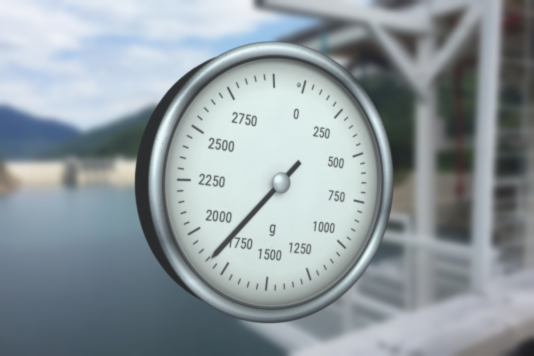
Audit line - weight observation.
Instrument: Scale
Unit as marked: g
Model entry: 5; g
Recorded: 1850; g
